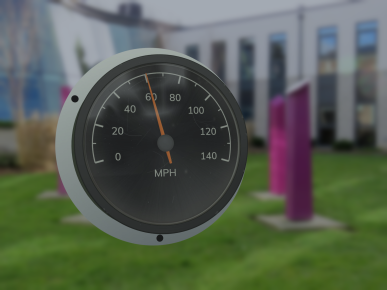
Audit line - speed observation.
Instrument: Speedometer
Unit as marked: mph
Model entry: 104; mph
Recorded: 60; mph
